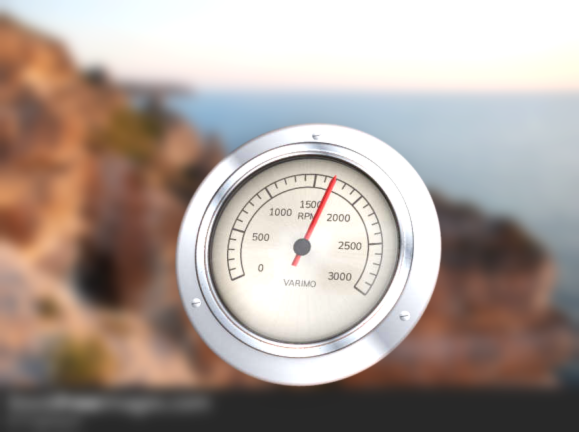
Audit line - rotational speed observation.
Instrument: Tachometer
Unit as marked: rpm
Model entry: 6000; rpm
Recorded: 1700; rpm
